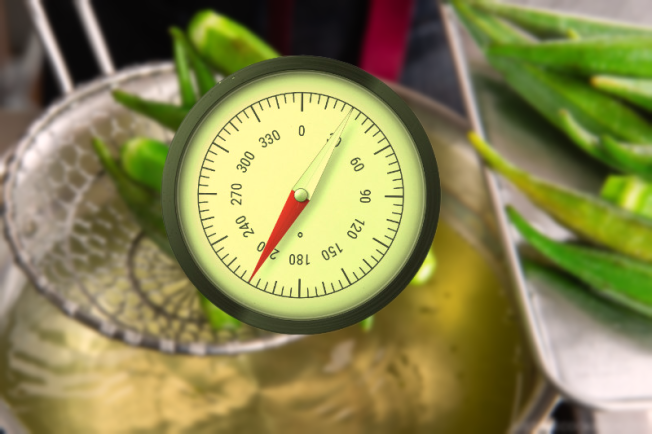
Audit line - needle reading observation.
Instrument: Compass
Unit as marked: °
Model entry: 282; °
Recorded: 210; °
